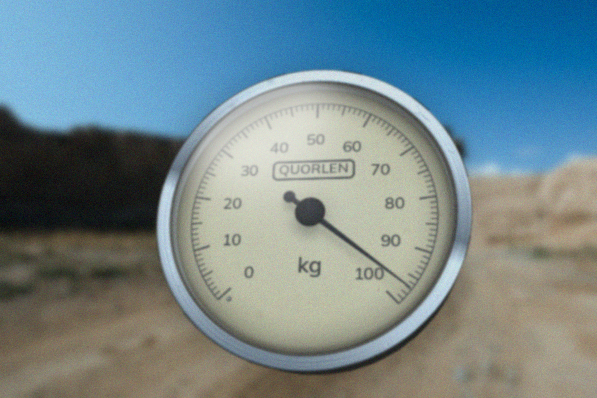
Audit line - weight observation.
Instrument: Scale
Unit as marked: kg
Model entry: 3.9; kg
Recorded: 97; kg
